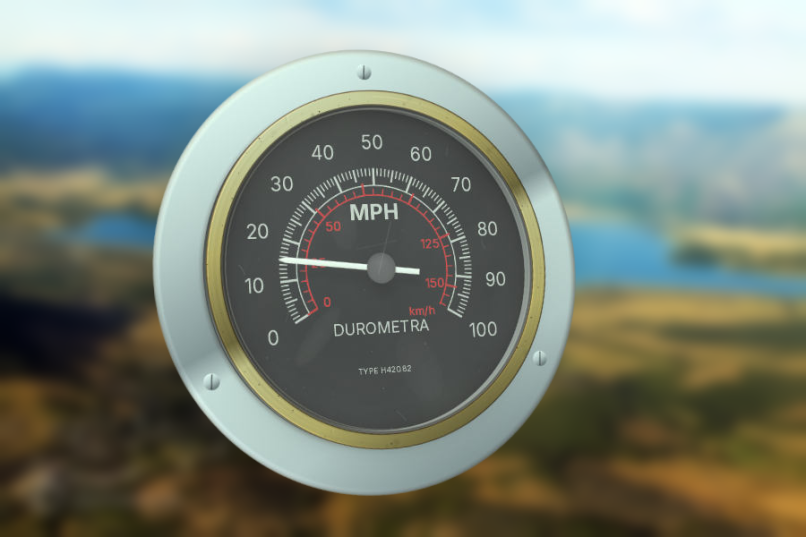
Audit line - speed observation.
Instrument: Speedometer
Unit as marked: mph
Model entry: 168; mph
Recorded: 15; mph
